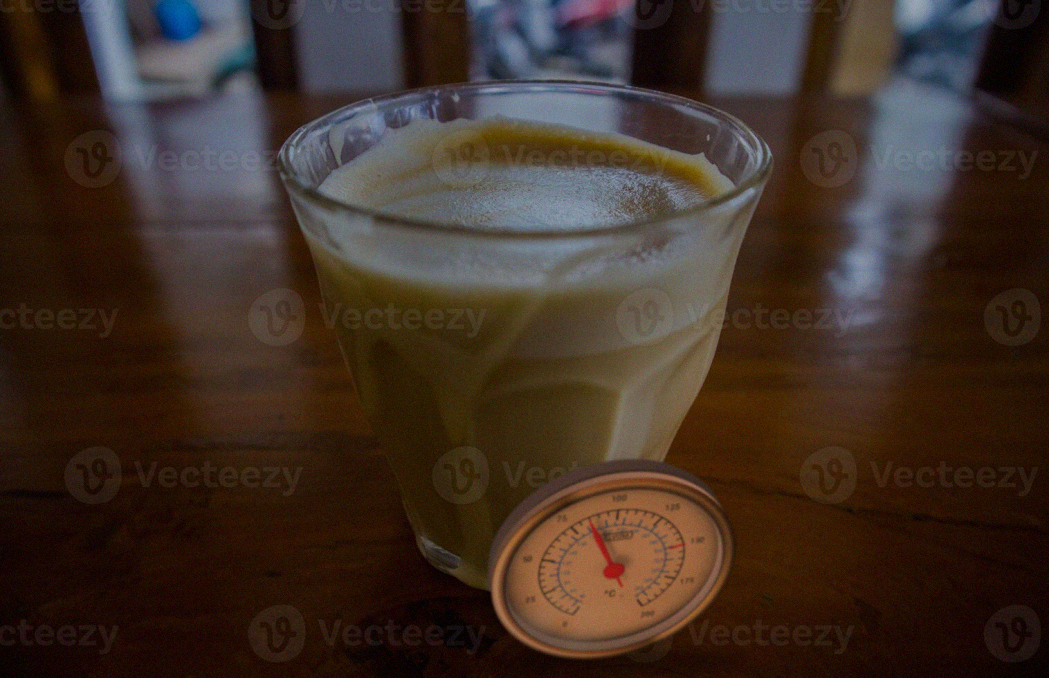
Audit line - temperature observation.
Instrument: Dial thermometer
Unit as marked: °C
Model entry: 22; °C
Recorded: 85; °C
